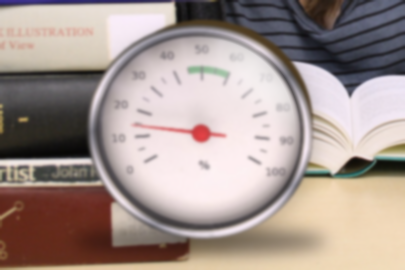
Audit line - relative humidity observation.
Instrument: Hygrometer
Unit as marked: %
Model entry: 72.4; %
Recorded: 15; %
